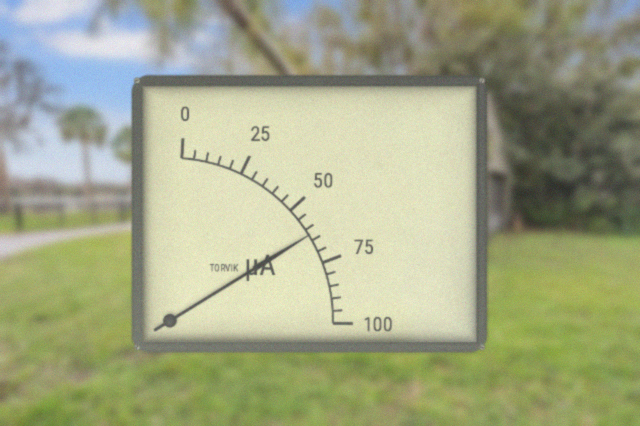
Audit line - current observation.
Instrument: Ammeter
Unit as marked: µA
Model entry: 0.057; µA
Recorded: 62.5; µA
